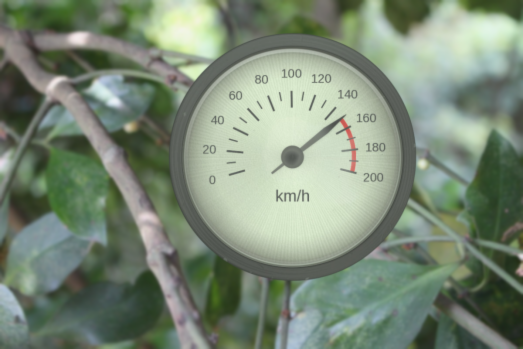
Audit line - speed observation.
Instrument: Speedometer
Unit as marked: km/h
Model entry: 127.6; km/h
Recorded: 150; km/h
